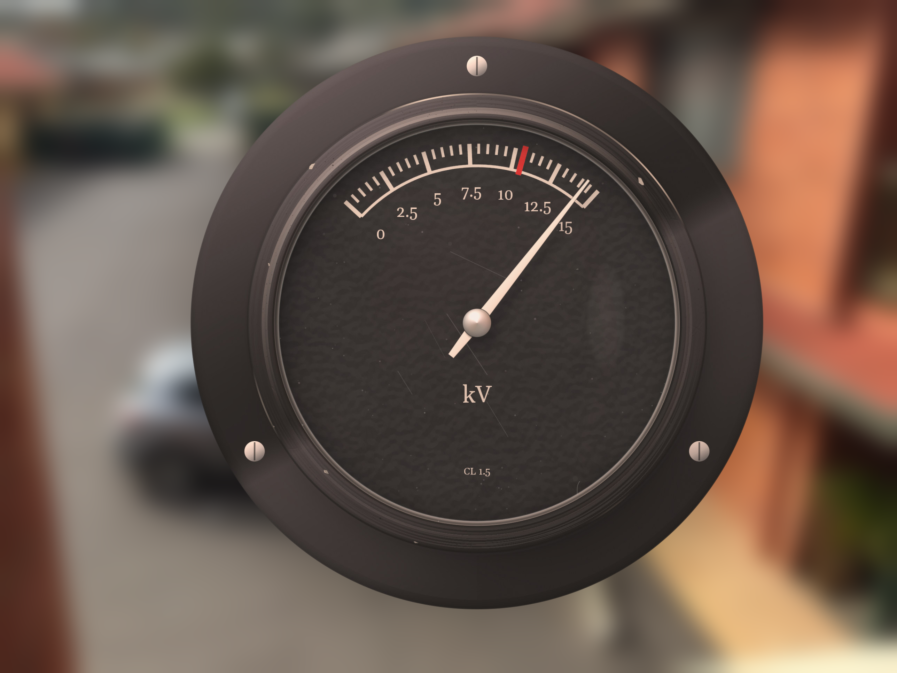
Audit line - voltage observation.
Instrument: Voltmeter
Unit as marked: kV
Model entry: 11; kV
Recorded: 14.25; kV
